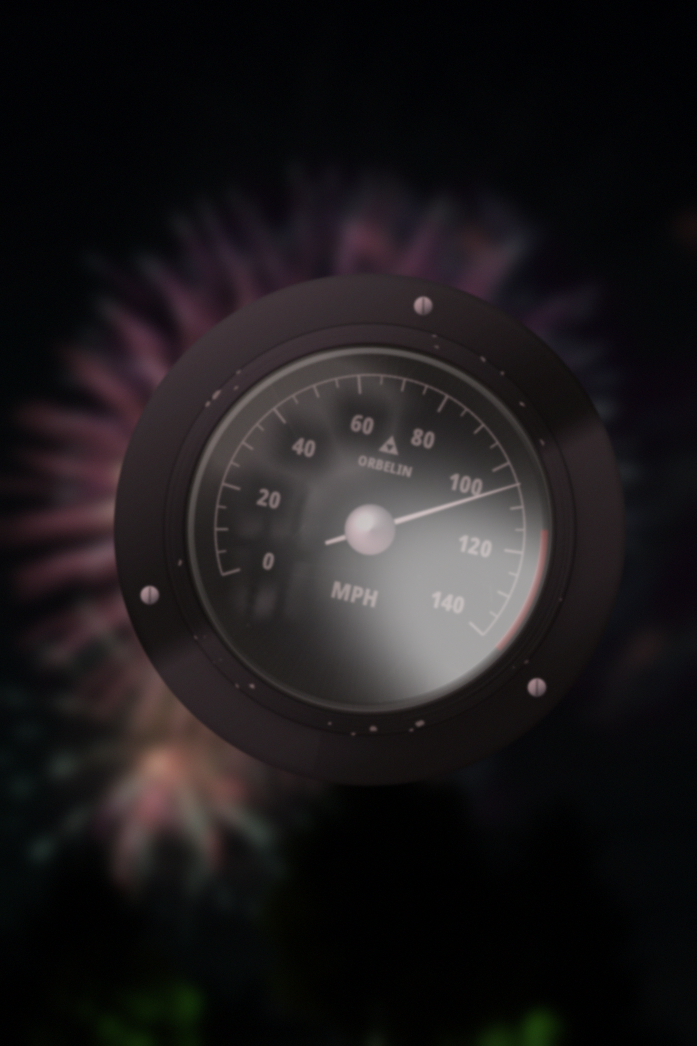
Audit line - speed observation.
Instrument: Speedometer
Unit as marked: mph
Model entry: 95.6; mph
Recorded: 105; mph
